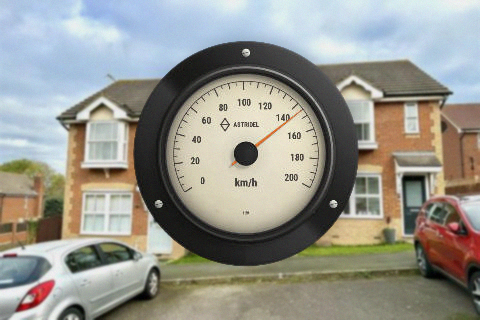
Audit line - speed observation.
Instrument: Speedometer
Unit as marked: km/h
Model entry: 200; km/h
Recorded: 145; km/h
